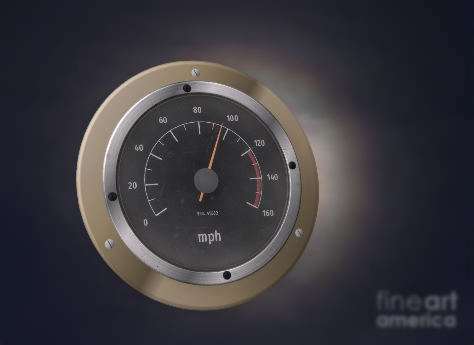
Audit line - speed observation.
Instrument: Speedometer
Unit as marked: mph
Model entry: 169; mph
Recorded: 95; mph
